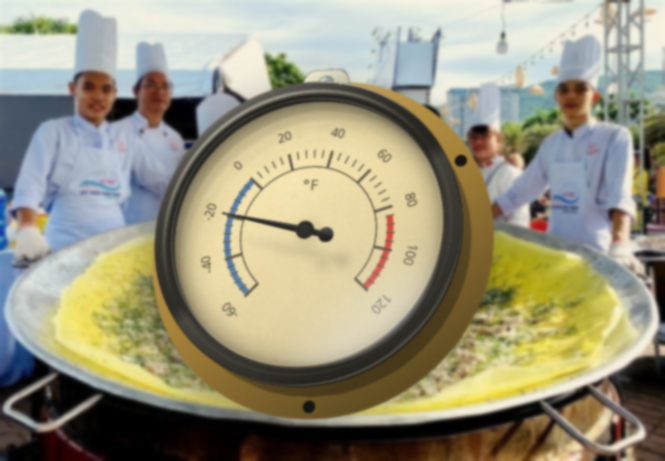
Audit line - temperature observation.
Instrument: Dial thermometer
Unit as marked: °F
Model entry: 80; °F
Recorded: -20; °F
